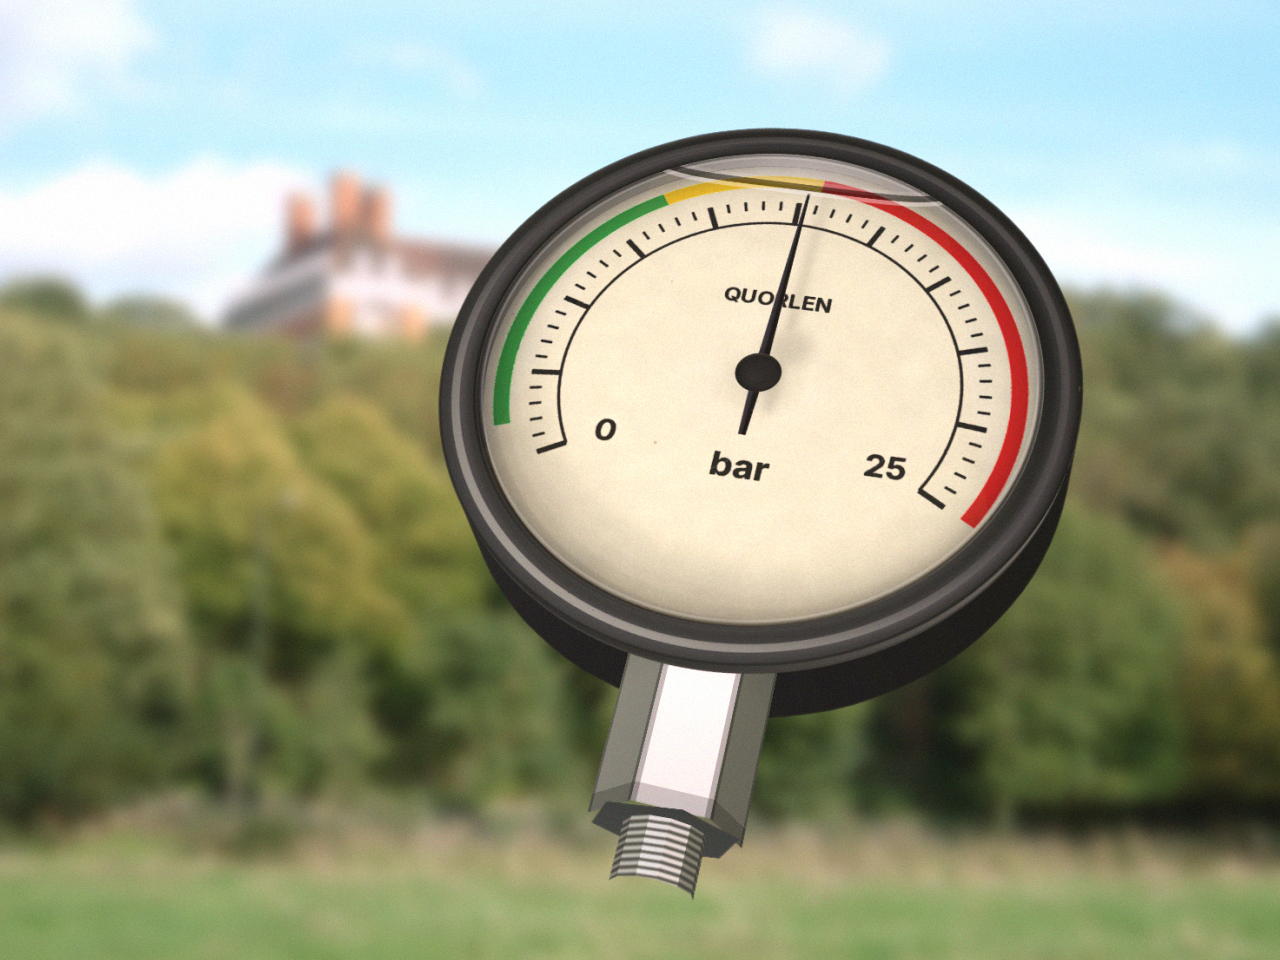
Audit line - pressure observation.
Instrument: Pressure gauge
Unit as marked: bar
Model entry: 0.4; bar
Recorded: 12.75; bar
